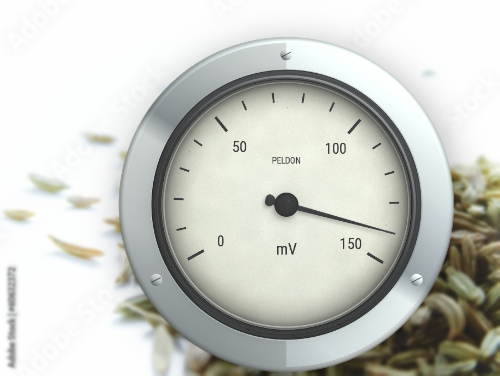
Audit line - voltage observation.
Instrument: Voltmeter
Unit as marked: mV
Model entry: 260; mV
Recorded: 140; mV
